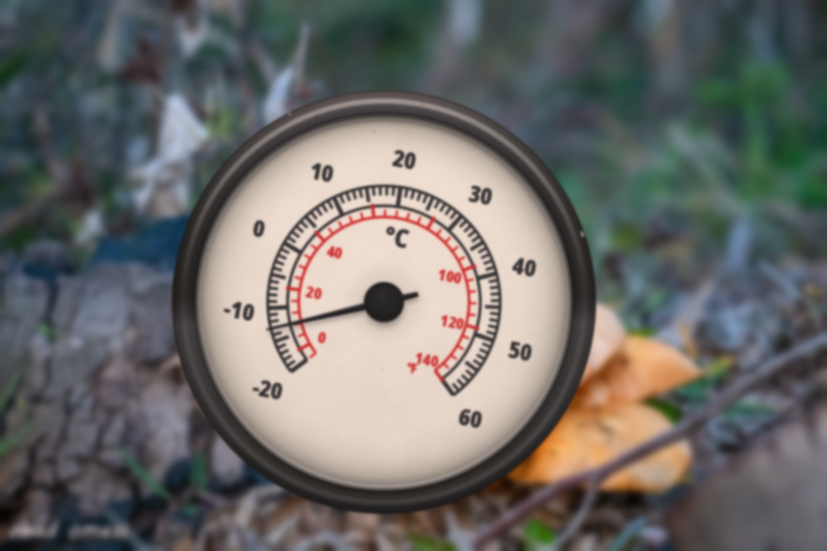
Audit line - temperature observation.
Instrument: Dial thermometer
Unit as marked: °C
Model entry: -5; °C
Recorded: -13; °C
